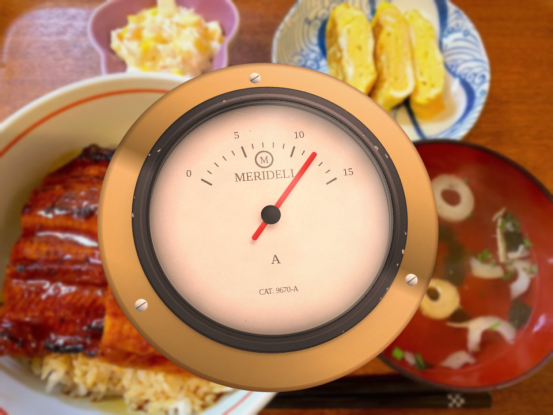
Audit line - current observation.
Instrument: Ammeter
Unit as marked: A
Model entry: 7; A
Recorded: 12; A
